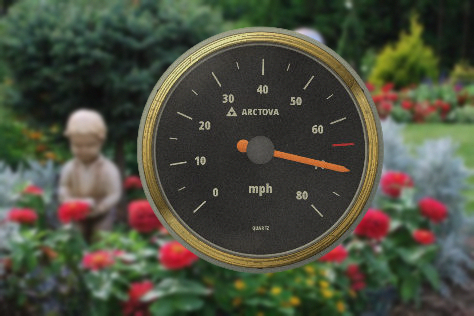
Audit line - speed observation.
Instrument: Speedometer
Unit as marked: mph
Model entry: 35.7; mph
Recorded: 70; mph
